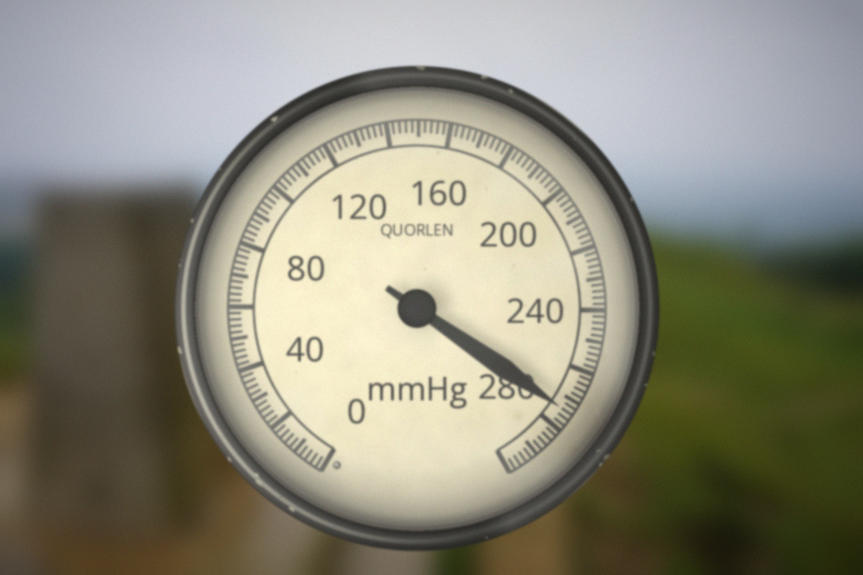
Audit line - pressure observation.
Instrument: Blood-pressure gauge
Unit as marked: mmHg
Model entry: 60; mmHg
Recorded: 274; mmHg
